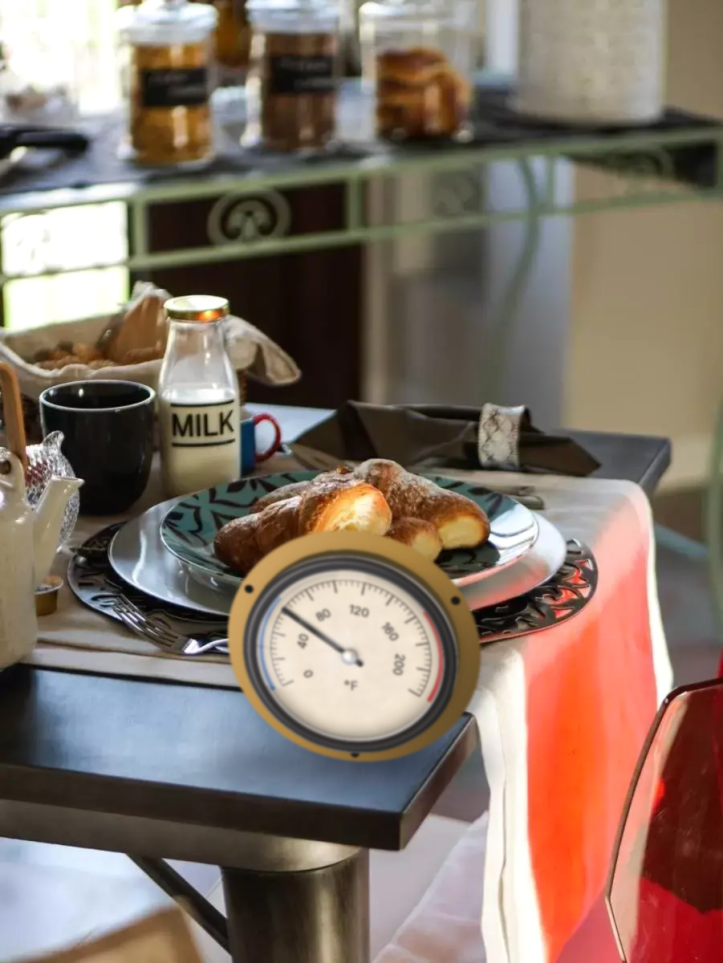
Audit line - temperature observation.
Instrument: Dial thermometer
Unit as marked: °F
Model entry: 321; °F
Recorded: 60; °F
